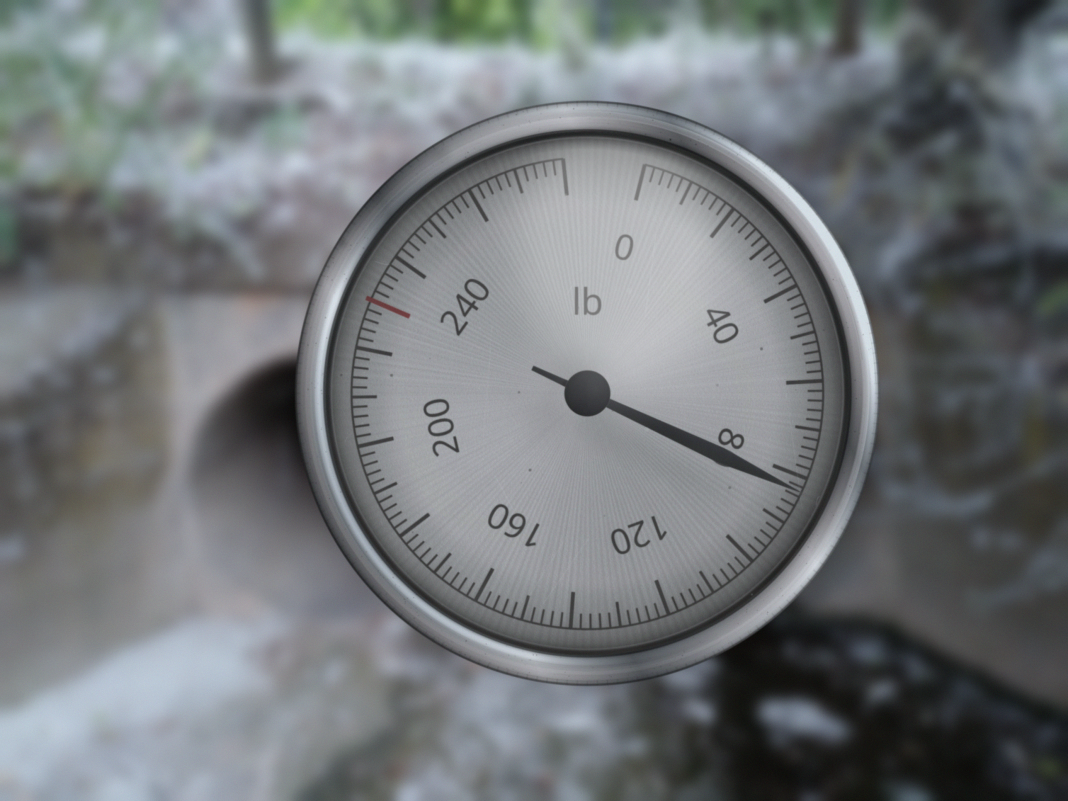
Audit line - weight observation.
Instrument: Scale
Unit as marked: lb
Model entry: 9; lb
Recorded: 83; lb
